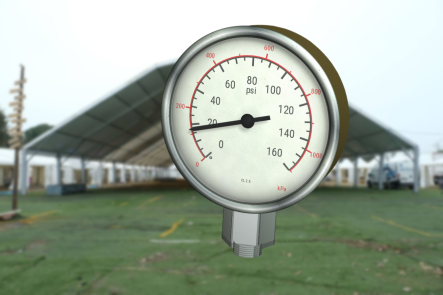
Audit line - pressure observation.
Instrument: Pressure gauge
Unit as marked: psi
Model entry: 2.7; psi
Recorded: 17.5; psi
